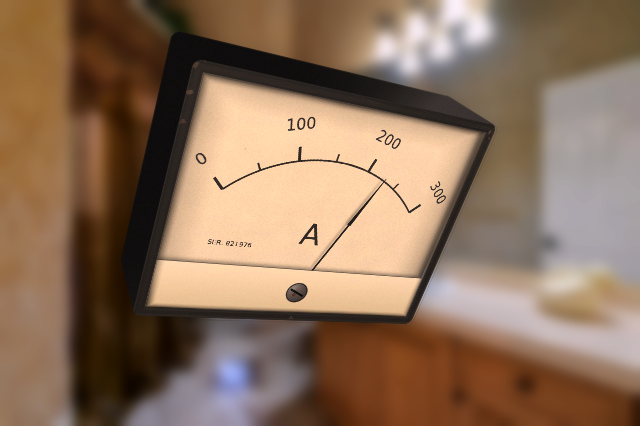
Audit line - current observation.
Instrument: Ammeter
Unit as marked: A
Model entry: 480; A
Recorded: 225; A
